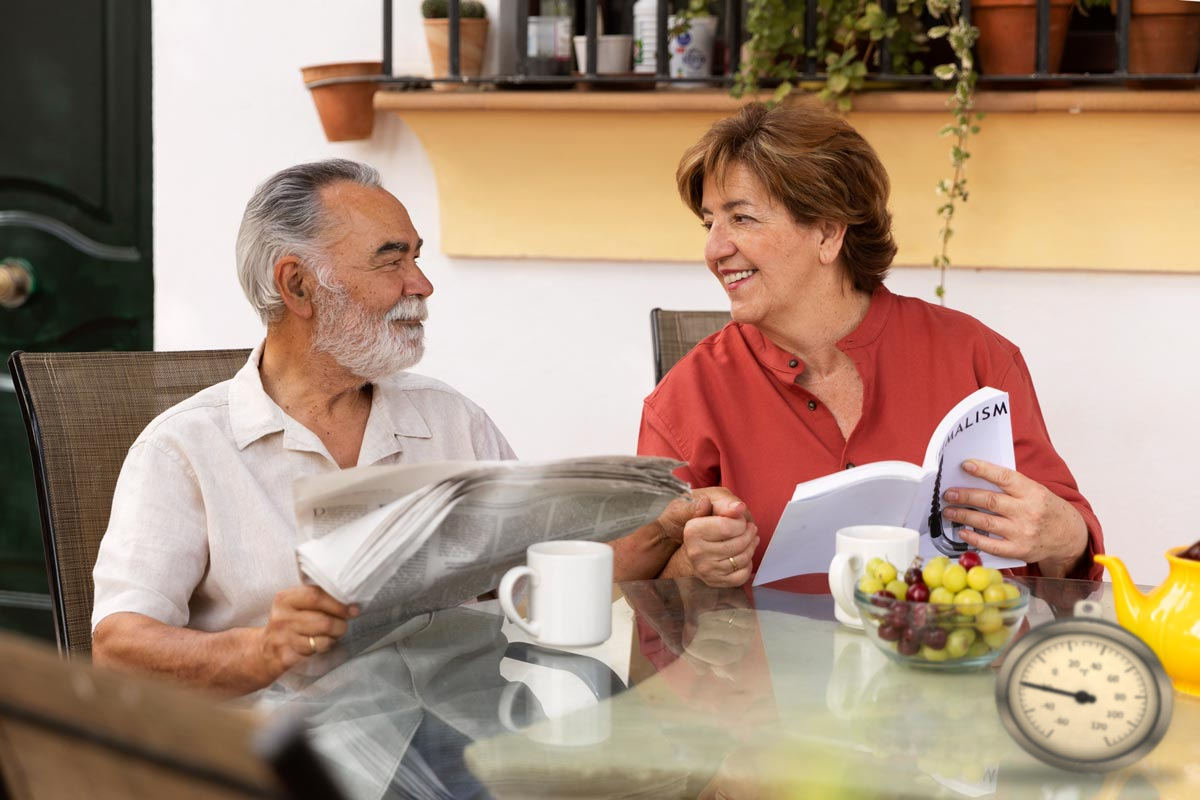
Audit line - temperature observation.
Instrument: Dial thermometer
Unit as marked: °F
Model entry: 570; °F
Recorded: -20; °F
